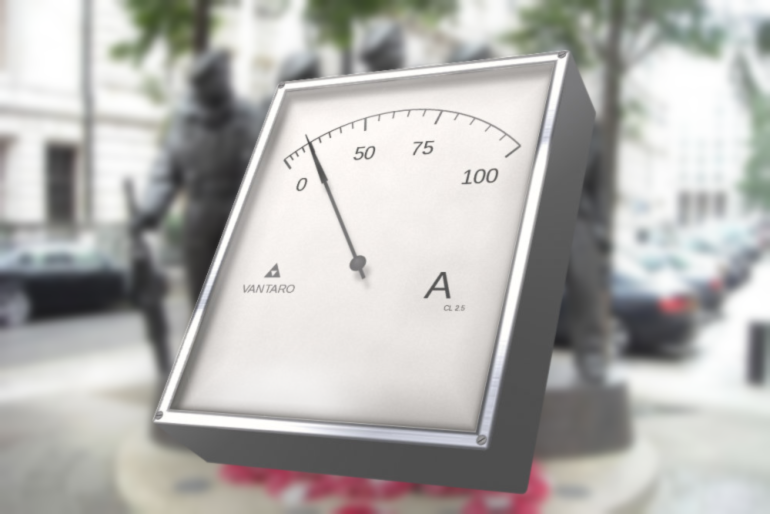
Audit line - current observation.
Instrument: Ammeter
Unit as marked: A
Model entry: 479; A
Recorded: 25; A
